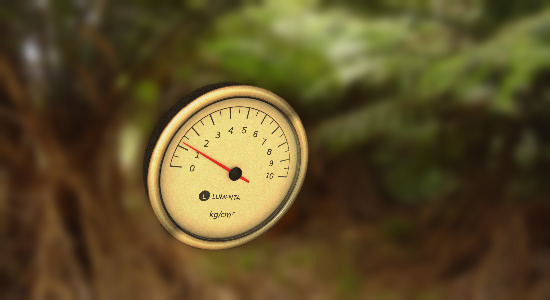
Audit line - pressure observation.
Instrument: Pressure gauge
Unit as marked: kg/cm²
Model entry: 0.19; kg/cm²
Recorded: 1.25; kg/cm²
